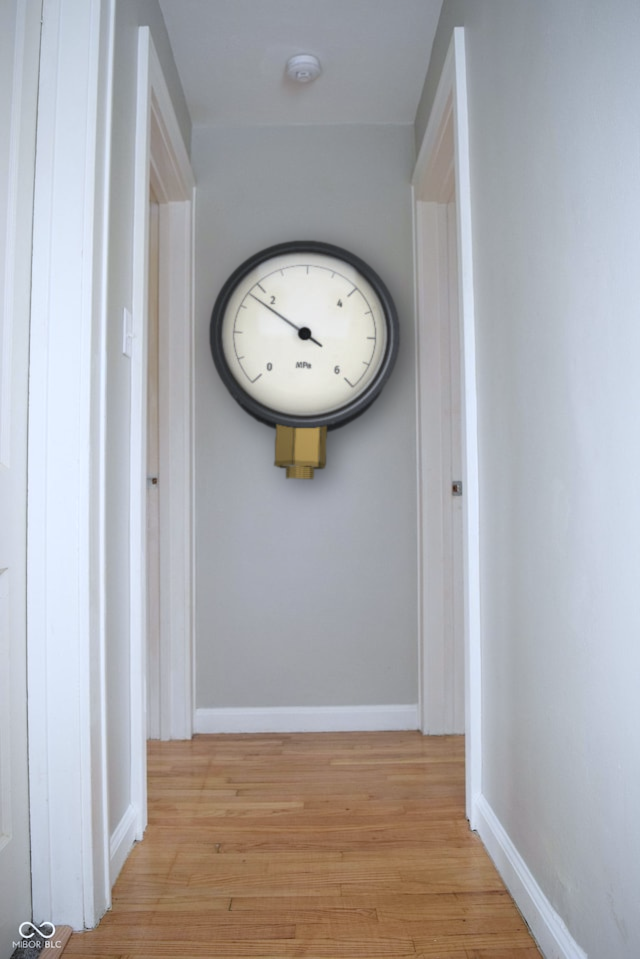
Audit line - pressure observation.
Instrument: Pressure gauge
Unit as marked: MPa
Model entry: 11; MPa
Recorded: 1.75; MPa
